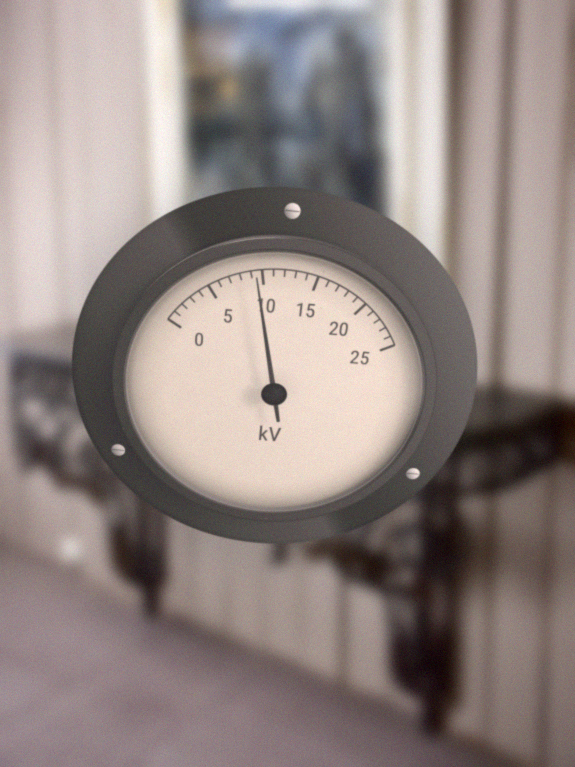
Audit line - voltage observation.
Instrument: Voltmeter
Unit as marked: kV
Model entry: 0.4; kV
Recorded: 9.5; kV
